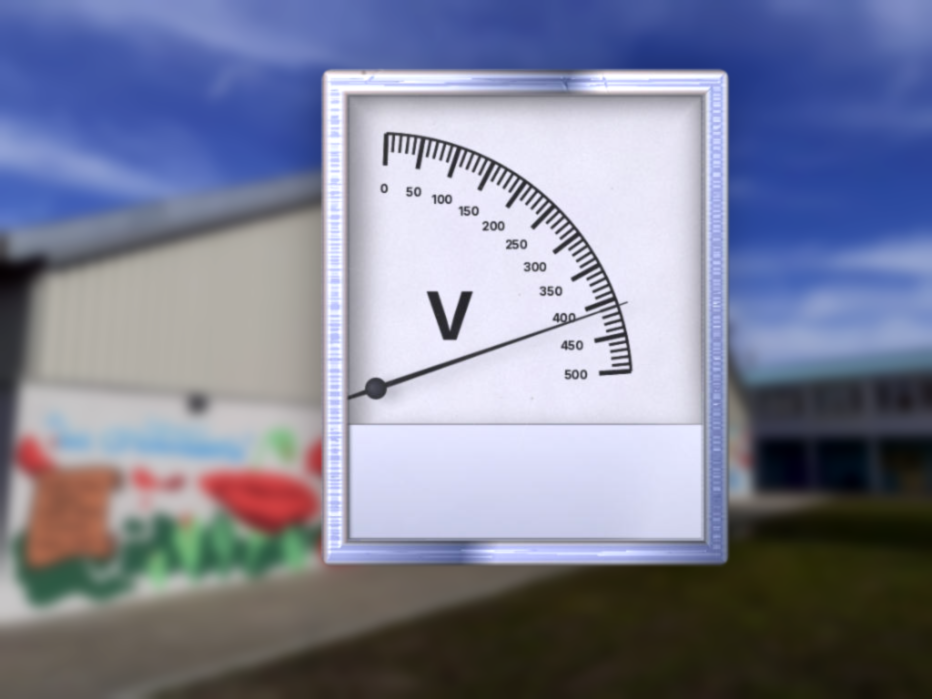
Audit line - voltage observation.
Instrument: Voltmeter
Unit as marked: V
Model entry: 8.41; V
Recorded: 410; V
